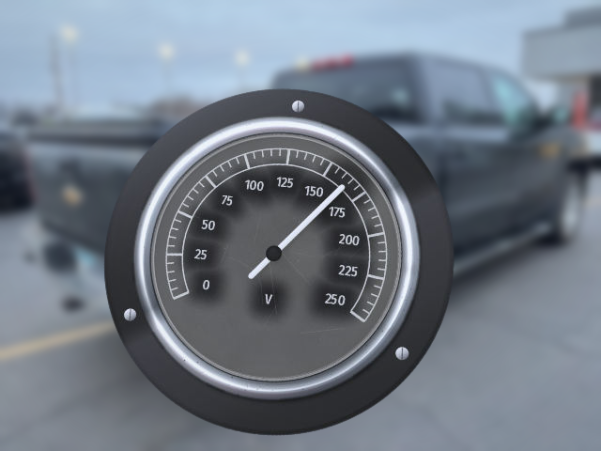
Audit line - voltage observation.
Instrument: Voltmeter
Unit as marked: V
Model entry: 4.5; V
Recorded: 165; V
